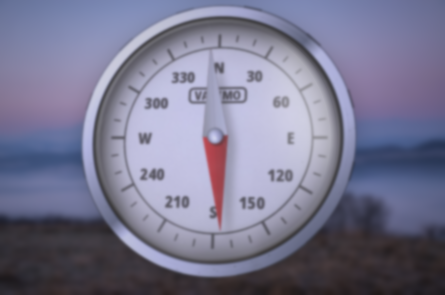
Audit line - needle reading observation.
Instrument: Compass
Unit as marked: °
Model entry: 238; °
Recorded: 175; °
